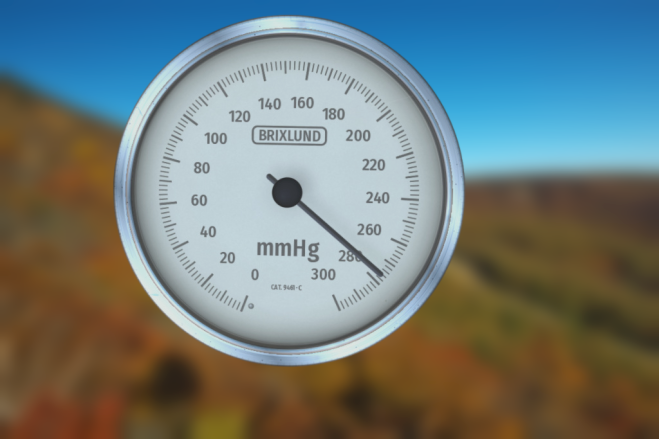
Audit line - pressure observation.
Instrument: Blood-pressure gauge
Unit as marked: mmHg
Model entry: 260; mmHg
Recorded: 276; mmHg
